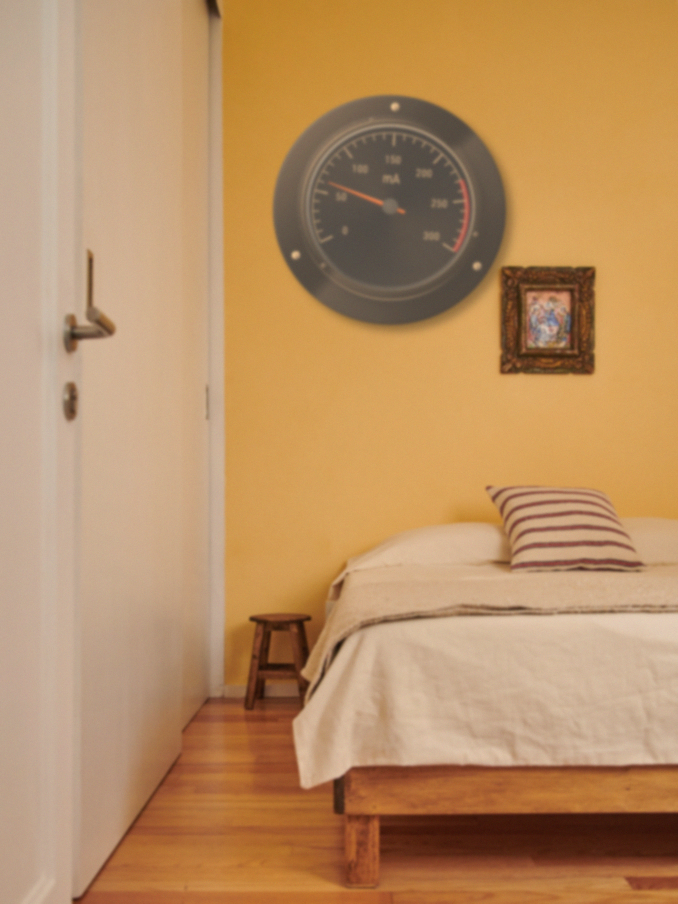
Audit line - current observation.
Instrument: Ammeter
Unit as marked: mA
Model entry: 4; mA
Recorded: 60; mA
